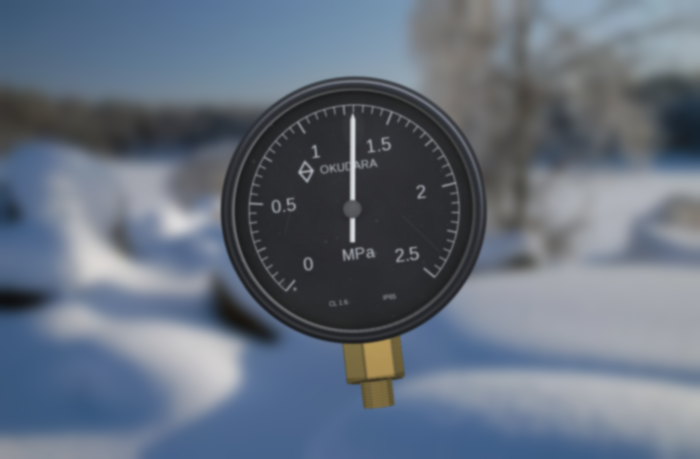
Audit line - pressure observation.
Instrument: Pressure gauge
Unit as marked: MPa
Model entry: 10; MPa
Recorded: 1.3; MPa
